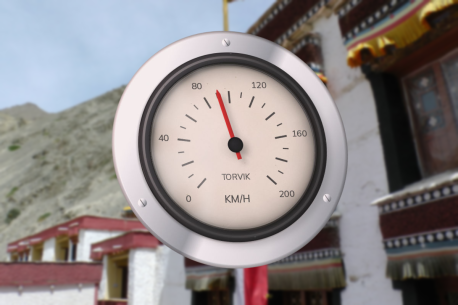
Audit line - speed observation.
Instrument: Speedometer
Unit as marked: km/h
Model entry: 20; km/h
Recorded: 90; km/h
